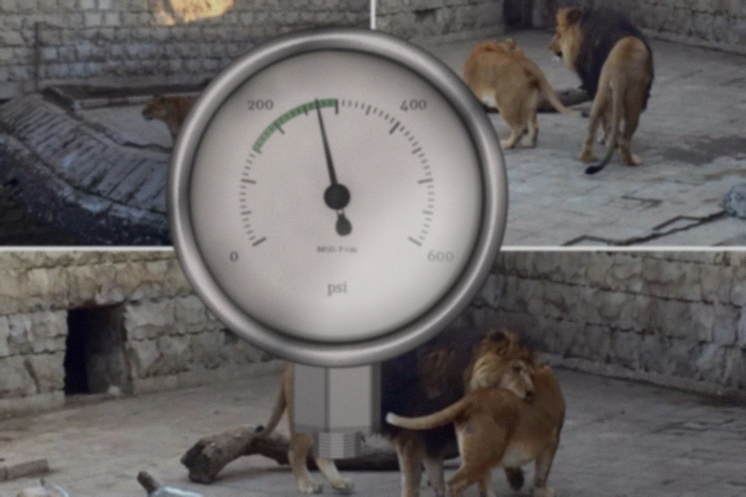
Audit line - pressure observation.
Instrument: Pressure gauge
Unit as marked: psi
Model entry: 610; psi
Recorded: 270; psi
